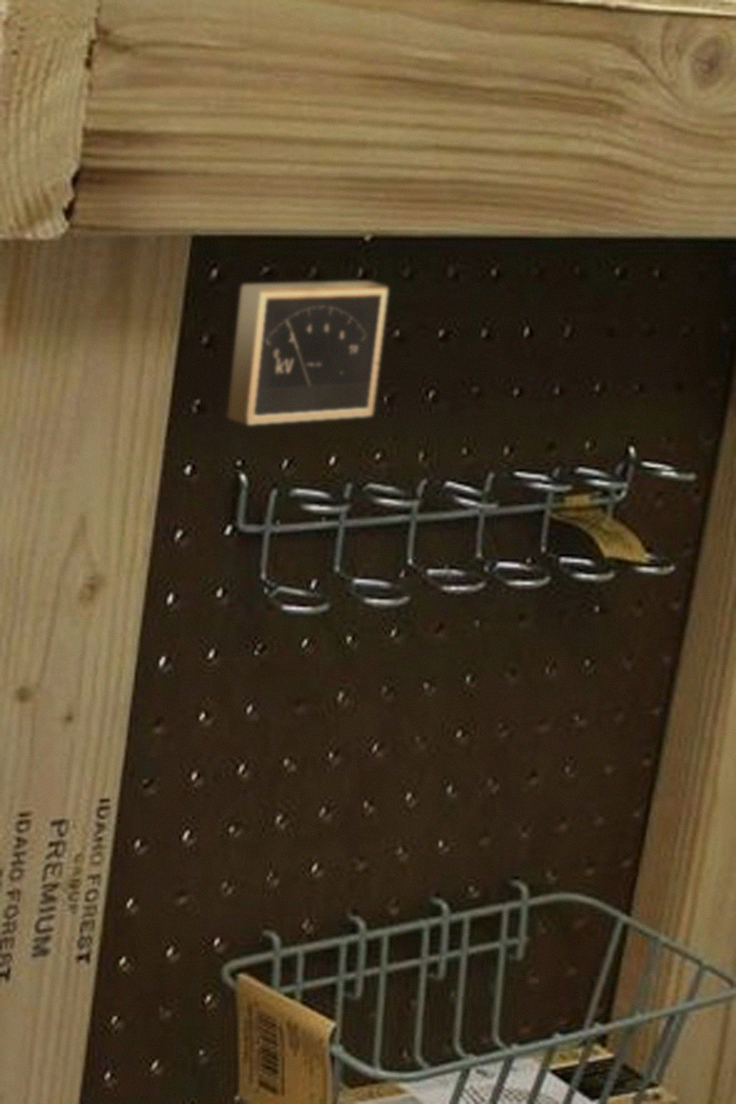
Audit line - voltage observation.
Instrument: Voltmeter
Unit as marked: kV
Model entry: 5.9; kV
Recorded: 2; kV
